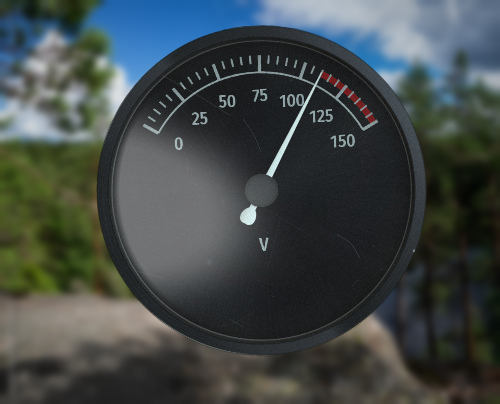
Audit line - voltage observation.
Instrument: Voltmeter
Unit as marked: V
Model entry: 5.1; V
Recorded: 110; V
